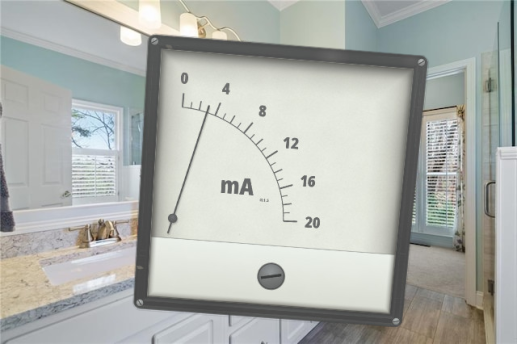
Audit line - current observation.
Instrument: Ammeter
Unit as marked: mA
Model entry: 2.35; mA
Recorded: 3; mA
